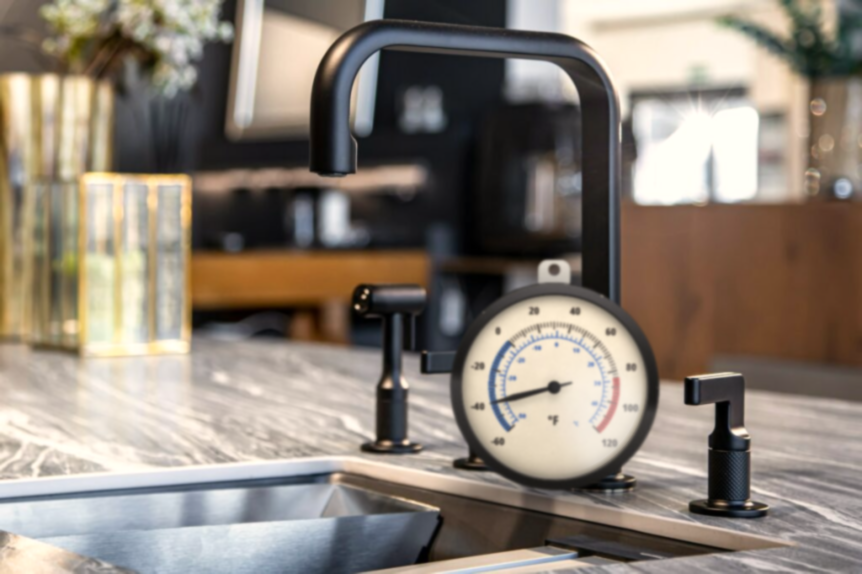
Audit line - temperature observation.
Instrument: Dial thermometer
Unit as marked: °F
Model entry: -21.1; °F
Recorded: -40; °F
